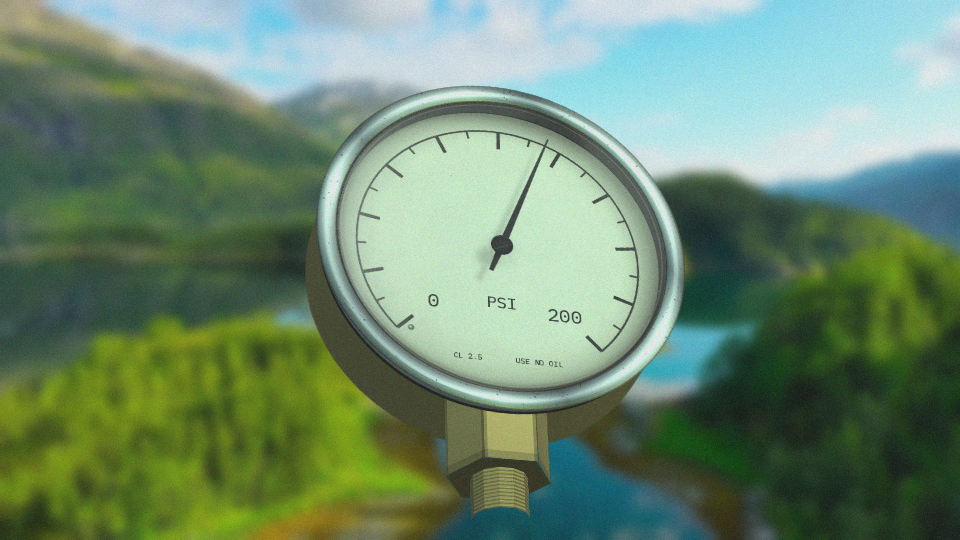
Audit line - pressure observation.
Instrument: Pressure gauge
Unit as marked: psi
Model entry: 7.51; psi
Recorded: 115; psi
